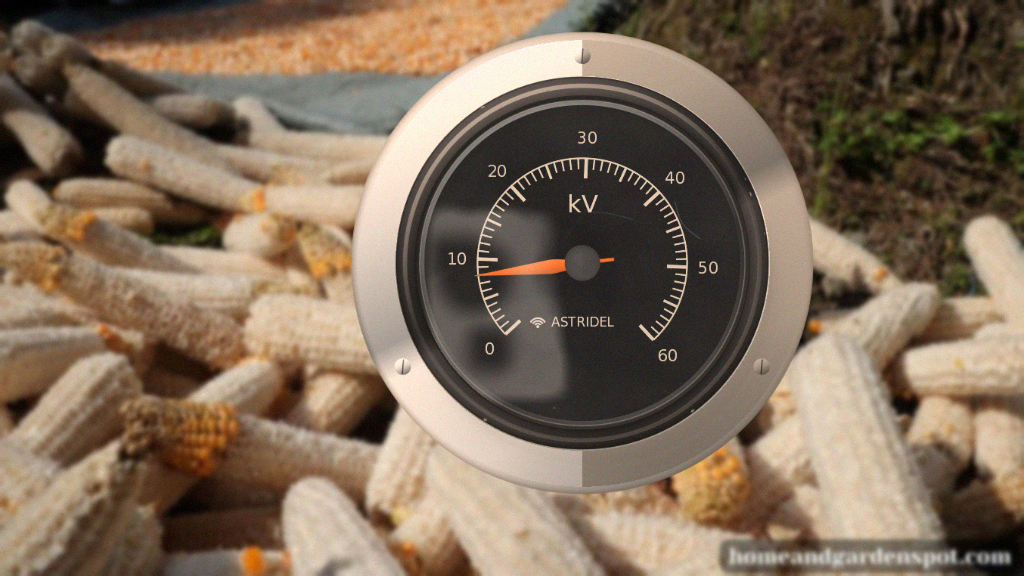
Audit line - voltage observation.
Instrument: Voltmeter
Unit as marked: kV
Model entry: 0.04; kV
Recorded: 8; kV
